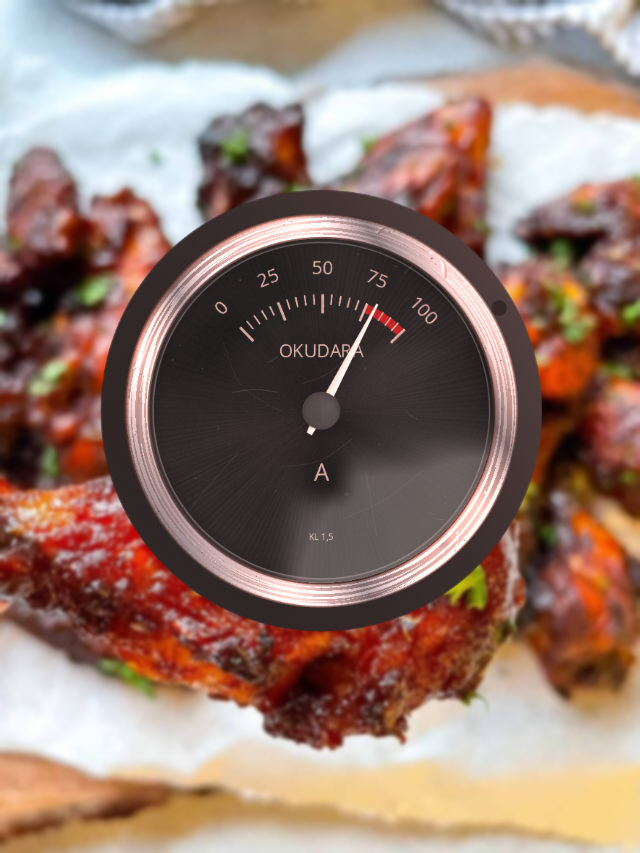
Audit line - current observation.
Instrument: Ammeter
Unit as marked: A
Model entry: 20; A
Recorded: 80; A
